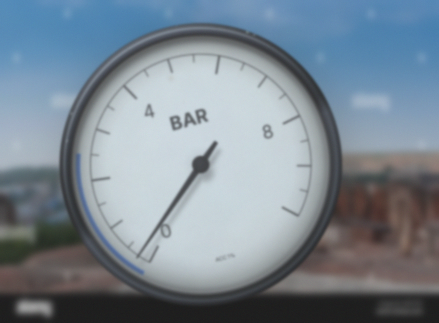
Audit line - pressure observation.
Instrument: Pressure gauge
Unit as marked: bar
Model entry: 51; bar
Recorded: 0.25; bar
